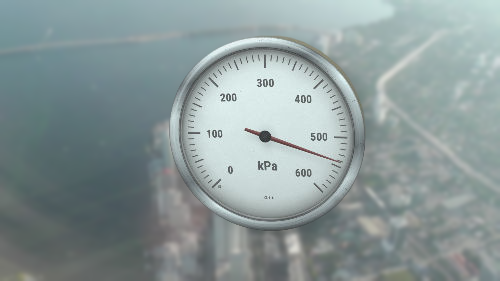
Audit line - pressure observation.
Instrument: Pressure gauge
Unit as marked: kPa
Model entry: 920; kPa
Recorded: 540; kPa
